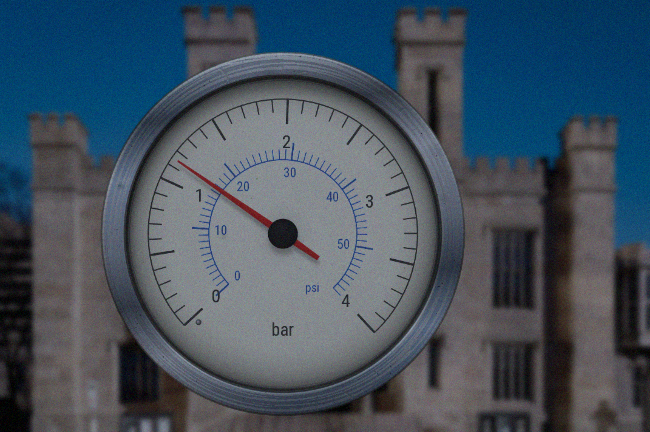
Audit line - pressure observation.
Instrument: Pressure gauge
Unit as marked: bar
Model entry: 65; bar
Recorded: 1.15; bar
